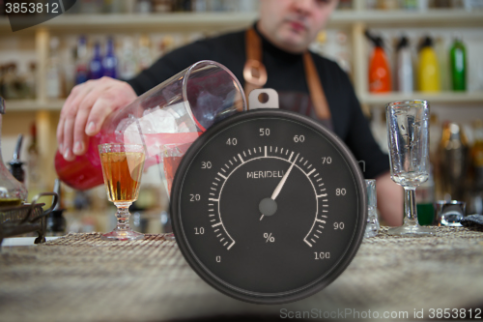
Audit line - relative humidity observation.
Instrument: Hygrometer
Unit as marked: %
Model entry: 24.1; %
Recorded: 62; %
